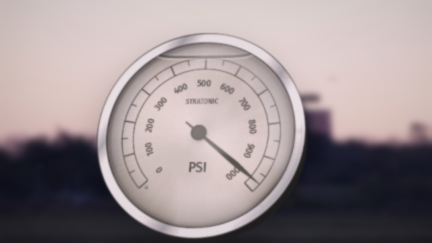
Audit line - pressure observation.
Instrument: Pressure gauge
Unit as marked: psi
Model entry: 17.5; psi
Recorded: 975; psi
